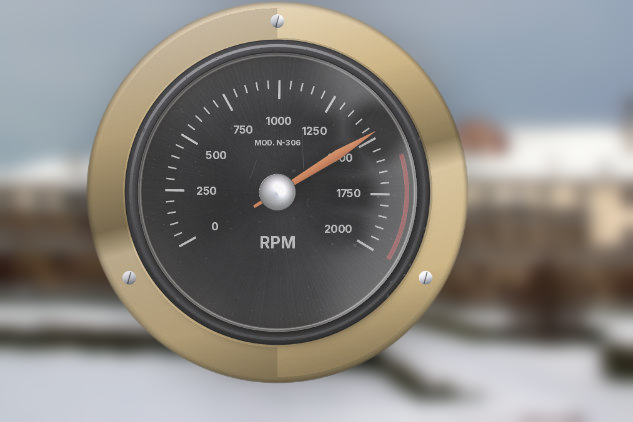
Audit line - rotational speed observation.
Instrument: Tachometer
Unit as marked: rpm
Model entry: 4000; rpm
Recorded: 1475; rpm
